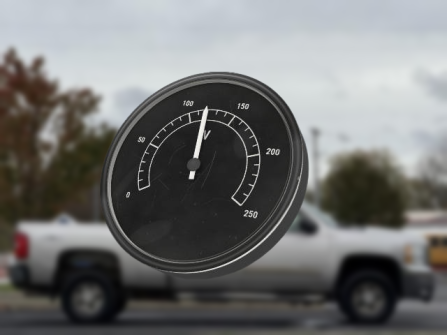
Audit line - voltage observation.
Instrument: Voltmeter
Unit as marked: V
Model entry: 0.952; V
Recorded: 120; V
